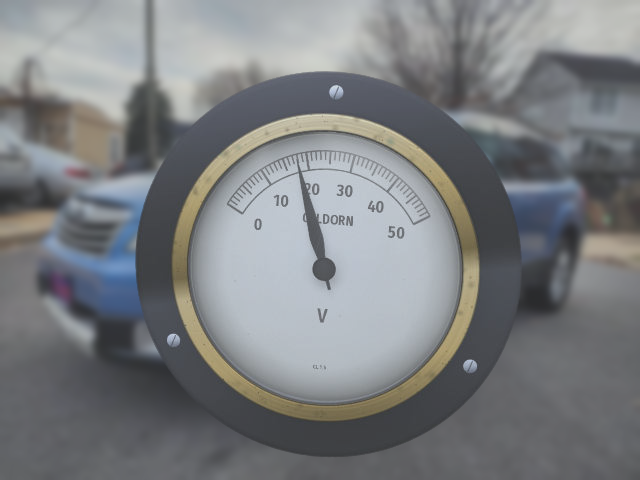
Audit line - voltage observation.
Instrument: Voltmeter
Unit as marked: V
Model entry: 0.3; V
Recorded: 18; V
